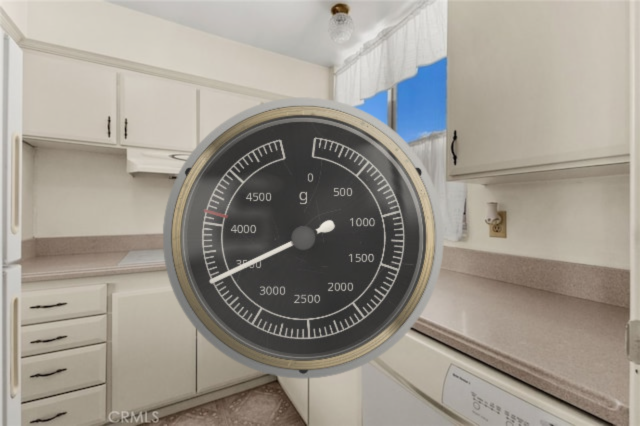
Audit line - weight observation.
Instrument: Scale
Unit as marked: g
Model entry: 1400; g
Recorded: 3500; g
